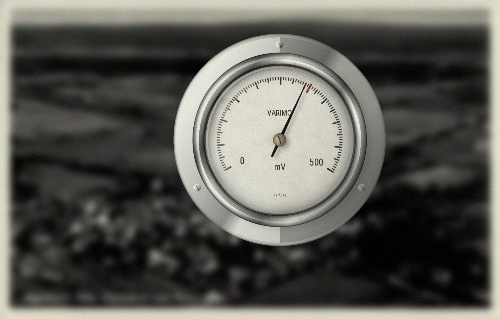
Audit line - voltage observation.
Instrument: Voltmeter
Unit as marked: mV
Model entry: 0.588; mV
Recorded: 300; mV
